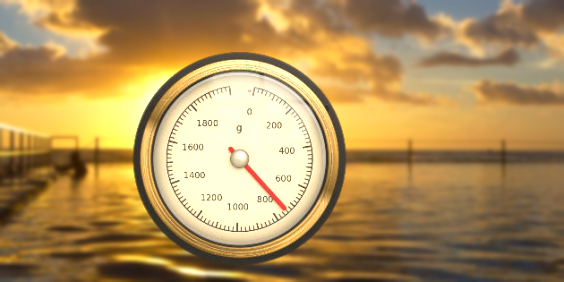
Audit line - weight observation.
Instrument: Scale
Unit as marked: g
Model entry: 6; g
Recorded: 740; g
